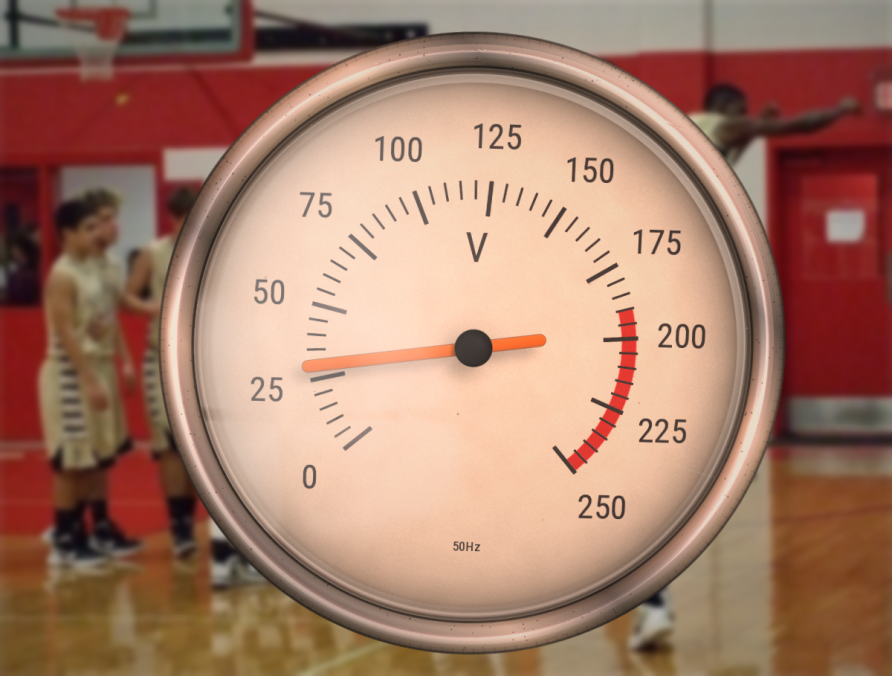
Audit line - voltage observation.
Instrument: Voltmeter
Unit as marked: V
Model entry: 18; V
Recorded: 30; V
